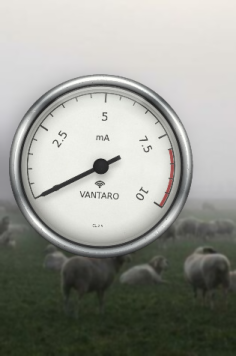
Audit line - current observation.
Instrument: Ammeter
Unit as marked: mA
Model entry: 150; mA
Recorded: 0; mA
